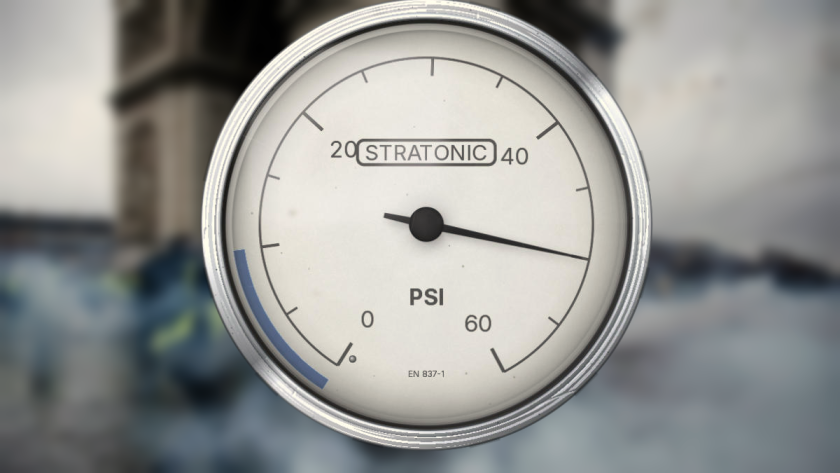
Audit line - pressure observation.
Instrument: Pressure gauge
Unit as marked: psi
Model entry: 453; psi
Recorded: 50; psi
